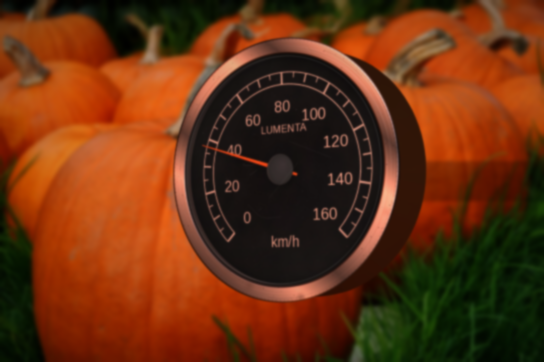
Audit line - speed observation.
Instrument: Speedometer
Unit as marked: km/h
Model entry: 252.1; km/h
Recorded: 37.5; km/h
